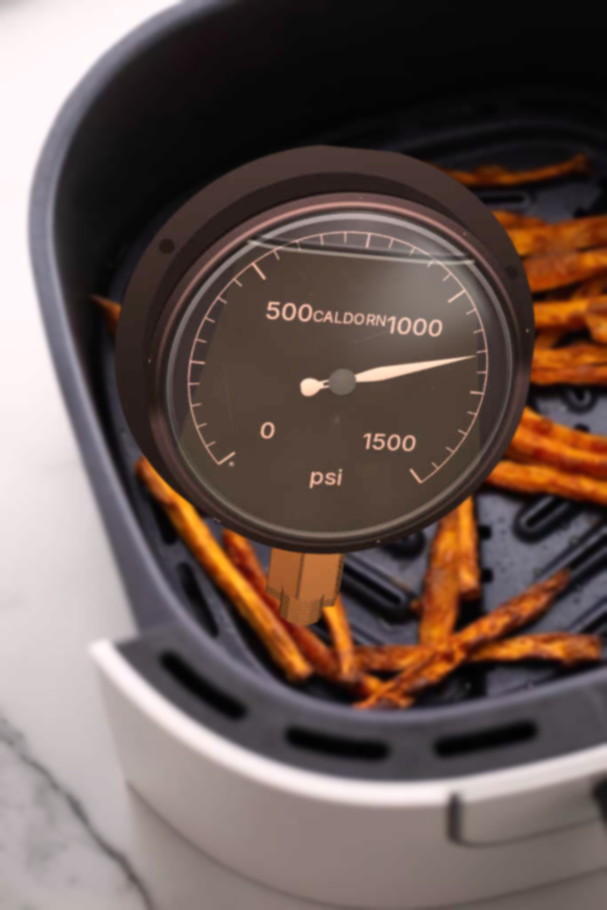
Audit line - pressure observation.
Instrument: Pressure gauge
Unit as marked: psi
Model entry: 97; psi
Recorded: 1150; psi
